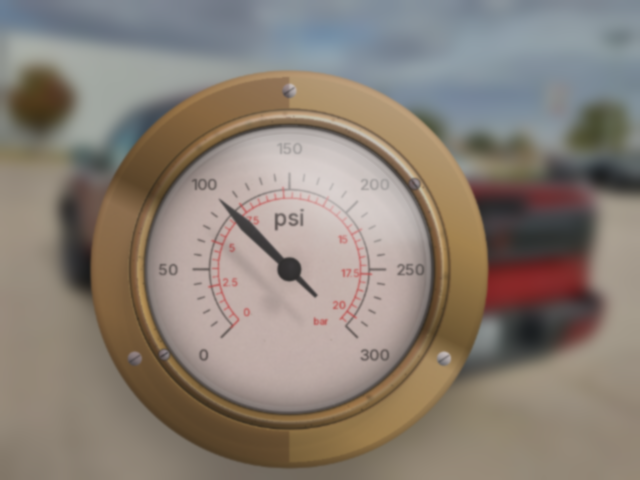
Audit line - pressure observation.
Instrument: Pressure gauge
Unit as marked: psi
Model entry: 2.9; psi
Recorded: 100; psi
